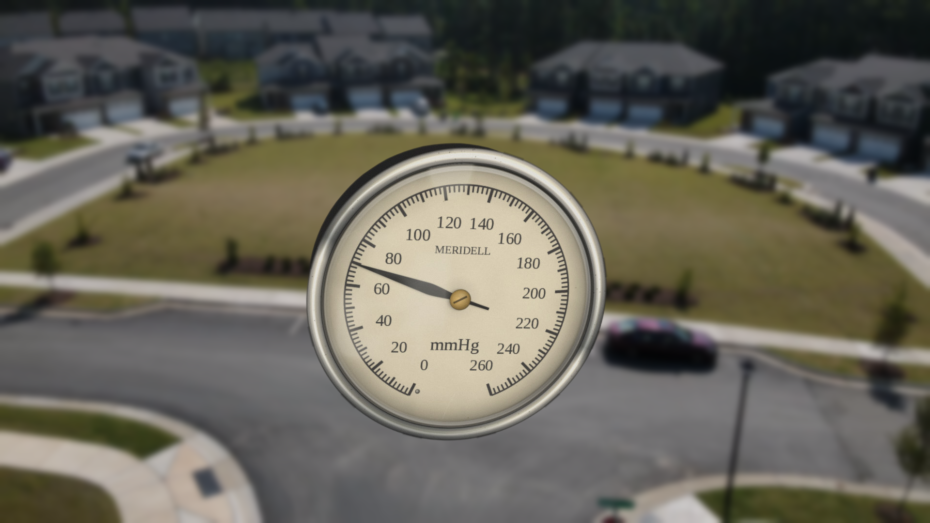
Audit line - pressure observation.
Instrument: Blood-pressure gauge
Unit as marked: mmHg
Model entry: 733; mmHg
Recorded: 70; mmHg
